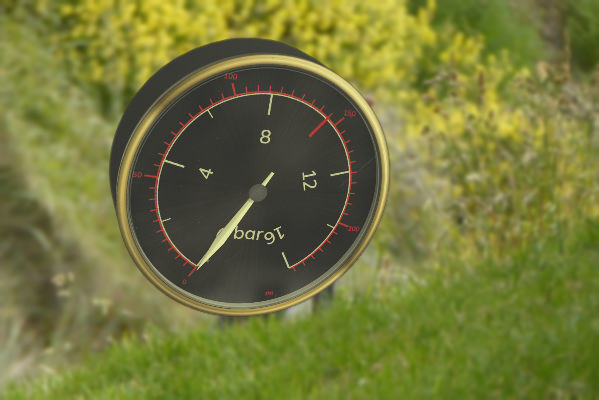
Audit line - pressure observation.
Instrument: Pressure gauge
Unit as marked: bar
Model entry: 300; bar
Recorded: 0; bar
